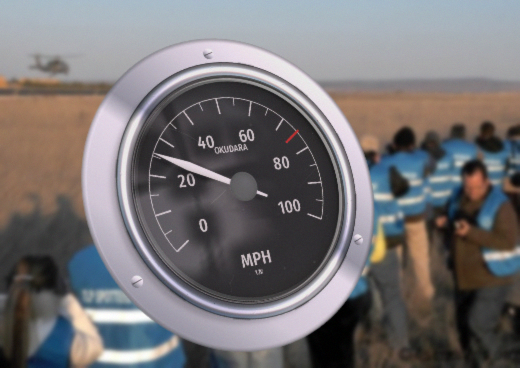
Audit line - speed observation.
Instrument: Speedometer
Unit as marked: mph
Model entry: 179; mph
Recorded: 25; mph
